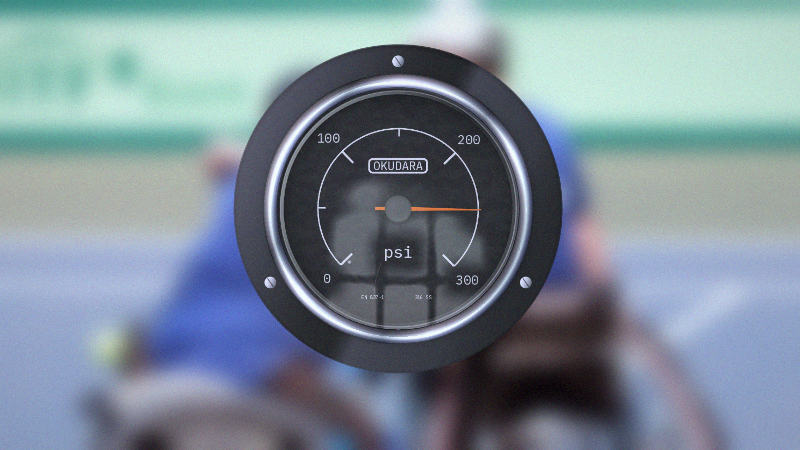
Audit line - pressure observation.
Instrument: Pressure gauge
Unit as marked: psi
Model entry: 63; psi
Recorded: 250; psi
